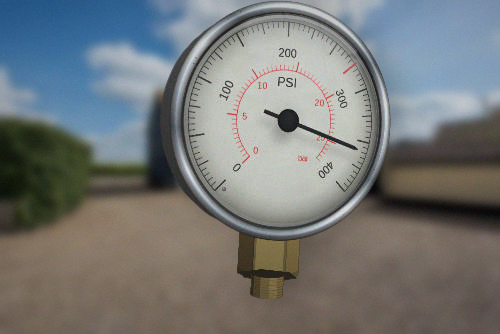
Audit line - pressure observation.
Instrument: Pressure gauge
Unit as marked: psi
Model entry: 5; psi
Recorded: 360; psi
